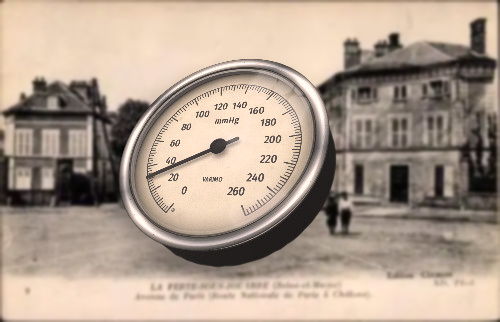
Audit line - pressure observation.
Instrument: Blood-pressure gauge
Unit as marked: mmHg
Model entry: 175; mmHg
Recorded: 30; mmHg
